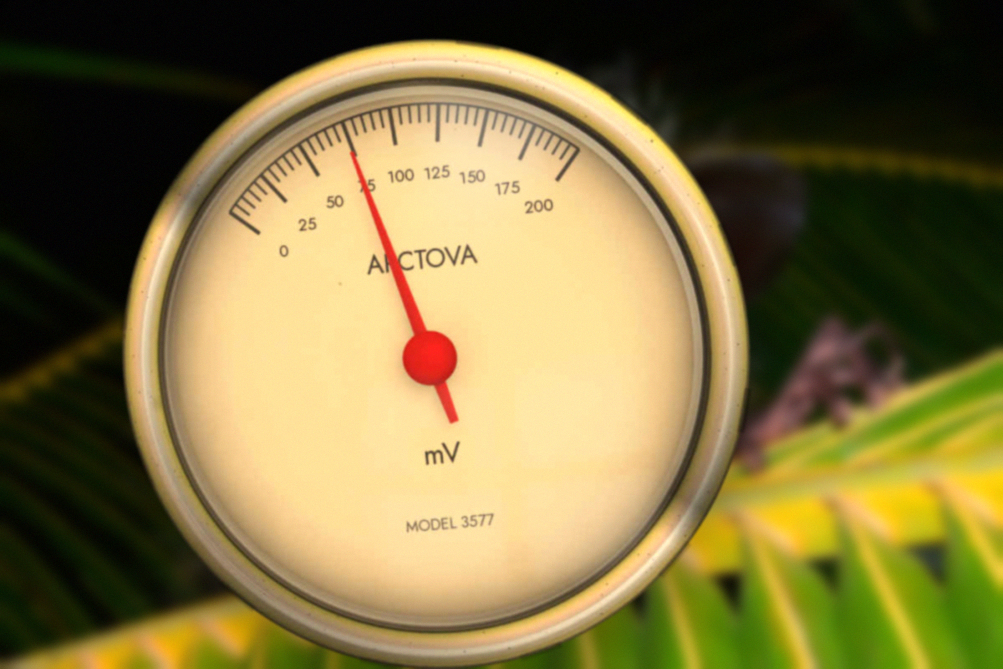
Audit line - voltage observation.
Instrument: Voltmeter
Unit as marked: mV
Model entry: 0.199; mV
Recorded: 75; mV
